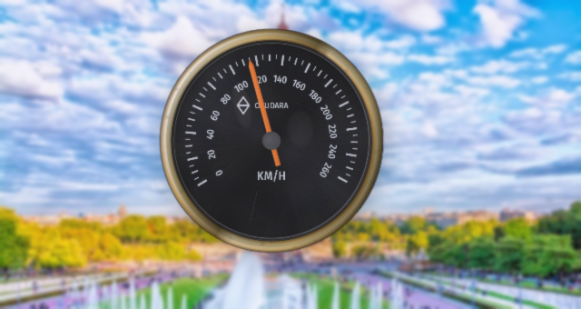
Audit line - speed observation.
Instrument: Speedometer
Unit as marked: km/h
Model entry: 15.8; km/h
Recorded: 115; km/h
